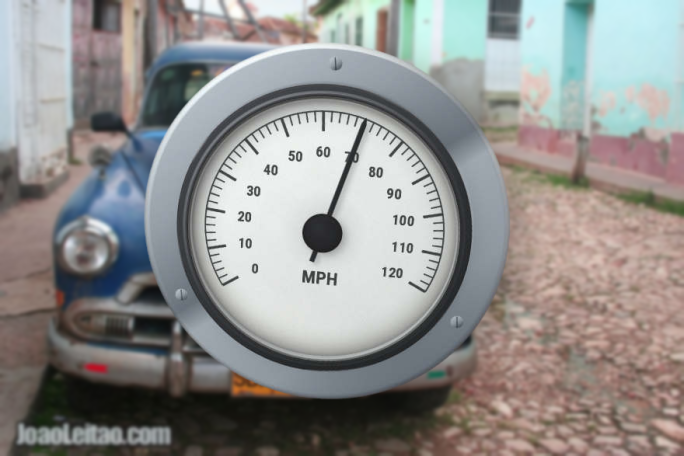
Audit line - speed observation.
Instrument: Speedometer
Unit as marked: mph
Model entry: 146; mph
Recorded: 70; mph
